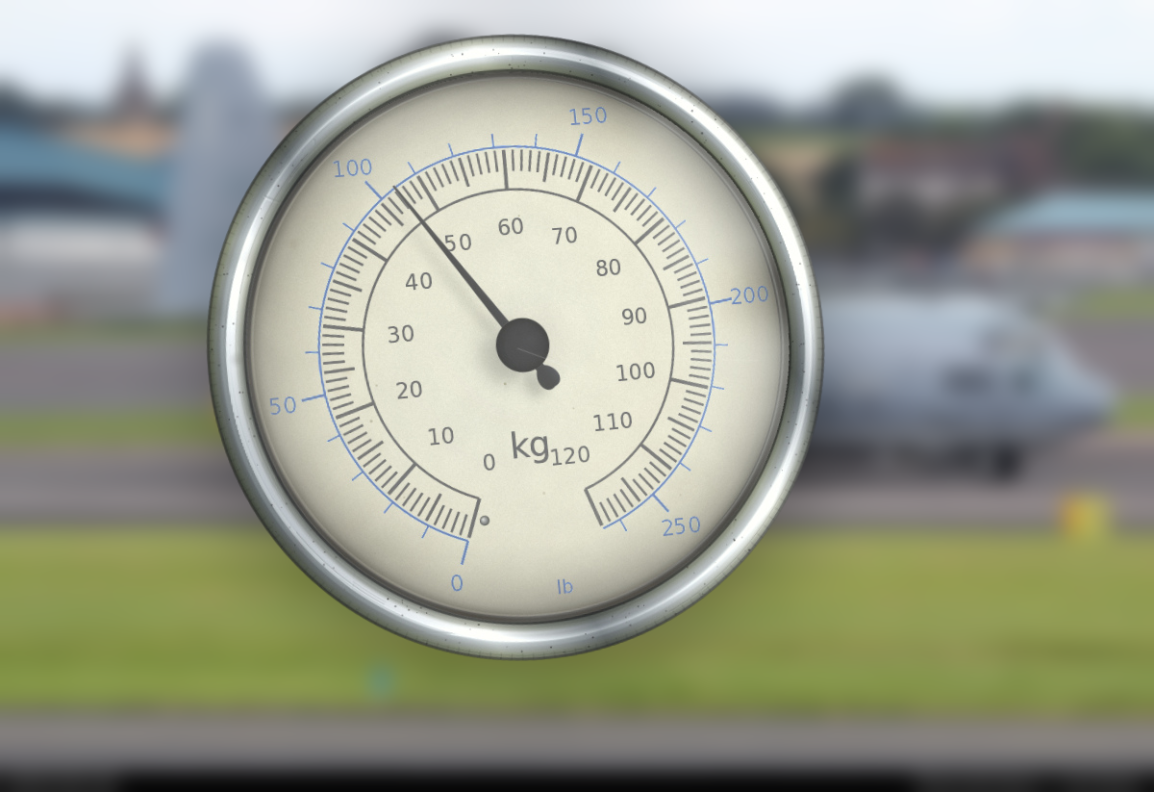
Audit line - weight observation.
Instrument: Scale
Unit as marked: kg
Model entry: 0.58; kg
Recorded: 47; kg
